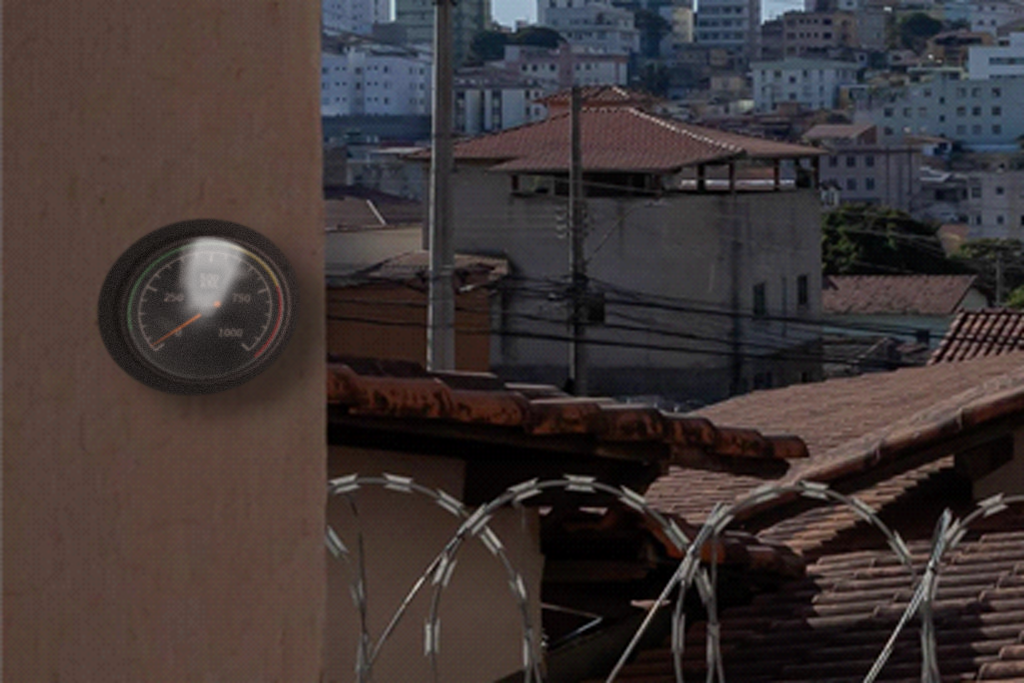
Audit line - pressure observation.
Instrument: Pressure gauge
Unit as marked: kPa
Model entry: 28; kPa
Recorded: 25; kPa
